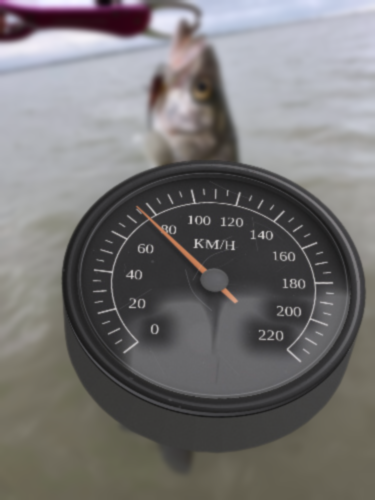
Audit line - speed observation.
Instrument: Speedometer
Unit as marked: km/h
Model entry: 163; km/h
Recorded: 75; km/h
